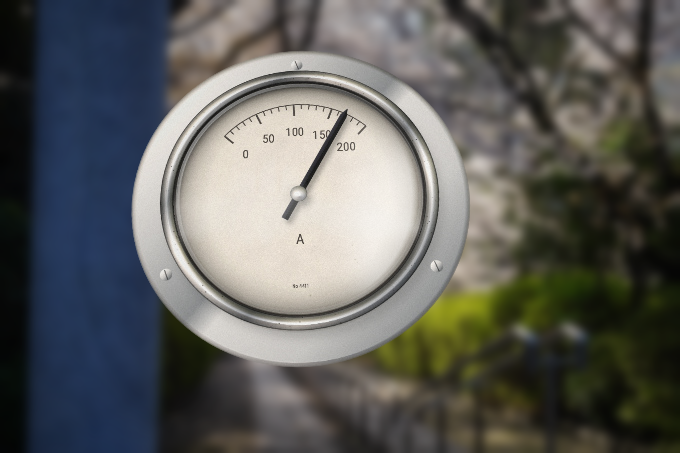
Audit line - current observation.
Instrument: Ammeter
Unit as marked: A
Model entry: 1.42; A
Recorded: 170; A
